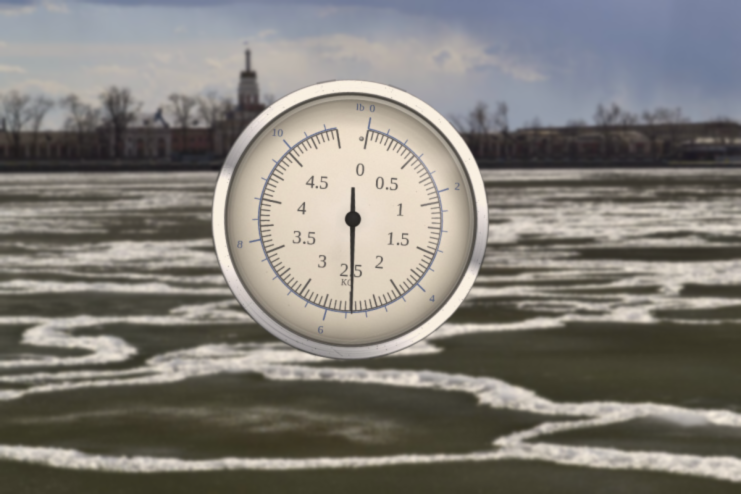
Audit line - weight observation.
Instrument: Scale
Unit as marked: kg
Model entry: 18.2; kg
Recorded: 2.5; kg
